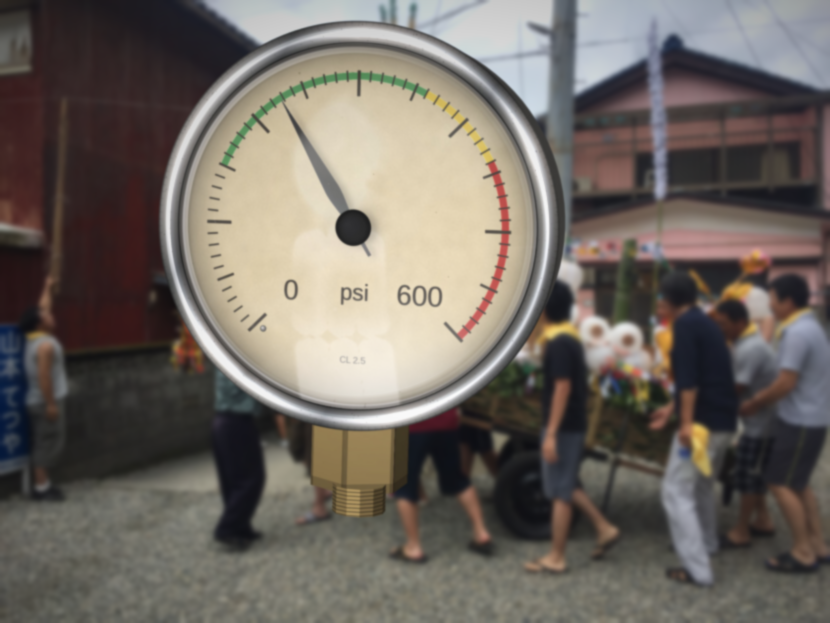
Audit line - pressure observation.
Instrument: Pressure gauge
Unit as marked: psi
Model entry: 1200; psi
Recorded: 230; psi
